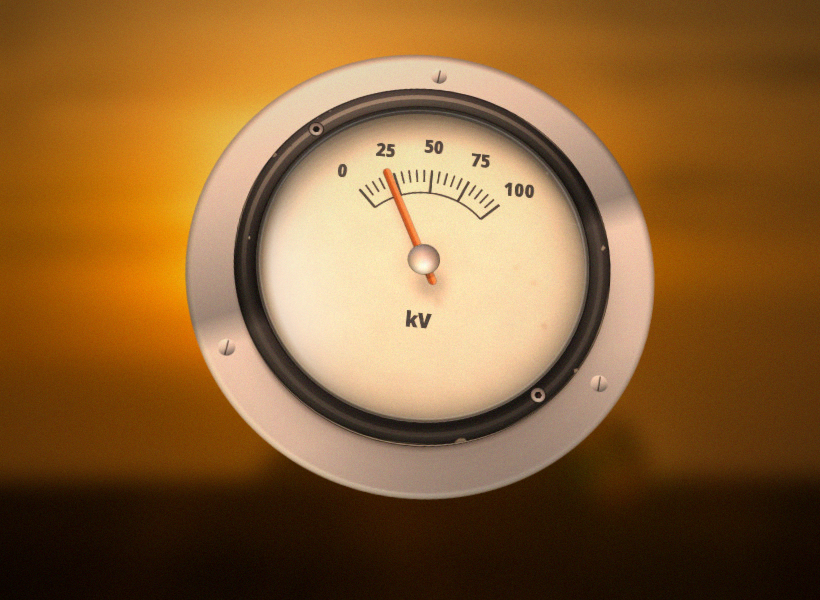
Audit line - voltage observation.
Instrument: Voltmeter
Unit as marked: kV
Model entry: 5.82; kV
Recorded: 20; kV
